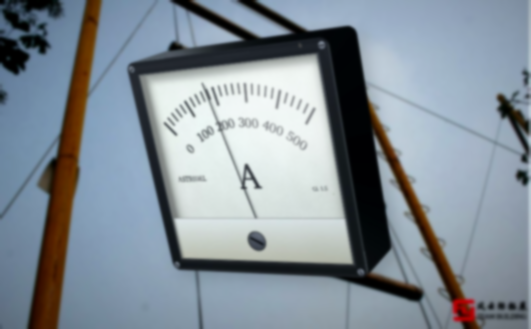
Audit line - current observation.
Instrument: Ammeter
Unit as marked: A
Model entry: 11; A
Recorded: 180; A
